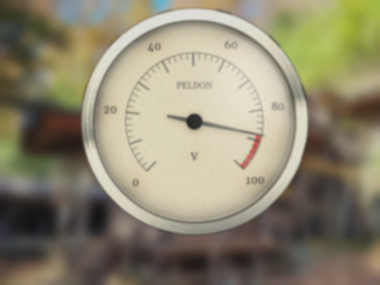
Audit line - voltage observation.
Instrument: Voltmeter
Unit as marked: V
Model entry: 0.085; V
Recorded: 88; V
